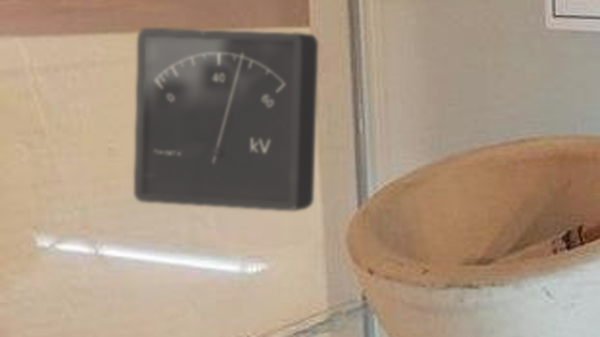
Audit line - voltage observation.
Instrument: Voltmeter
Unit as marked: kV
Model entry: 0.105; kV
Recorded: 47.5; kV
